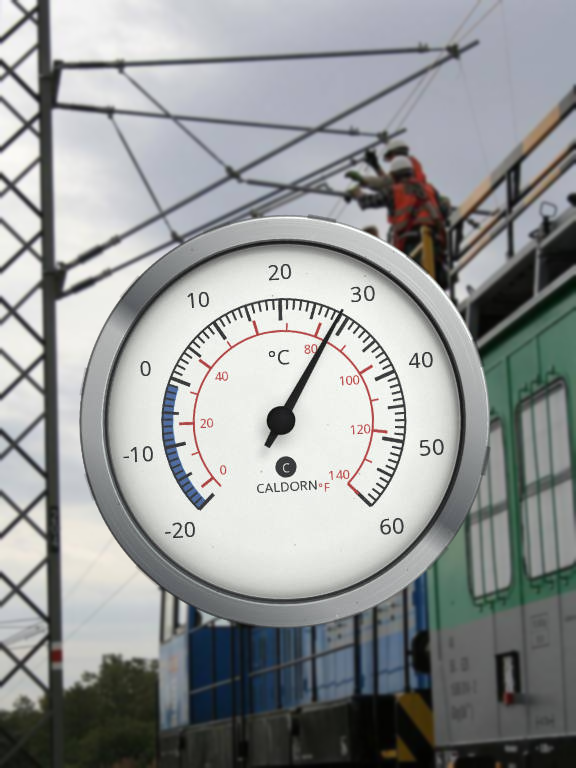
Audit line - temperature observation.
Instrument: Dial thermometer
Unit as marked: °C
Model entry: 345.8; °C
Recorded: 29; °C
